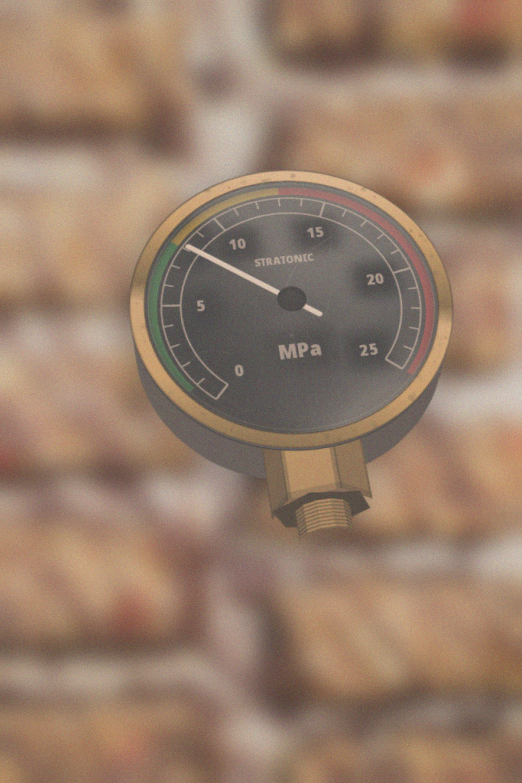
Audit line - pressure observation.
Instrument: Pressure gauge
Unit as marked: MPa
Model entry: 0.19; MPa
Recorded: 8; MPa
